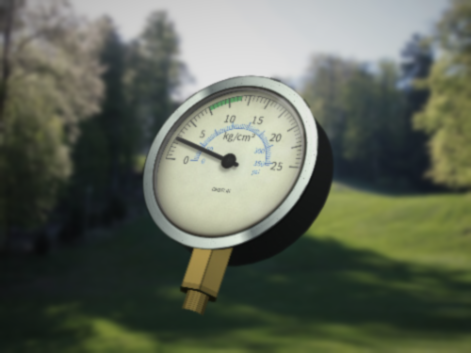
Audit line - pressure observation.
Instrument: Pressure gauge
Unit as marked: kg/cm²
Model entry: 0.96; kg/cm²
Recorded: 2.5; kg/cm²
